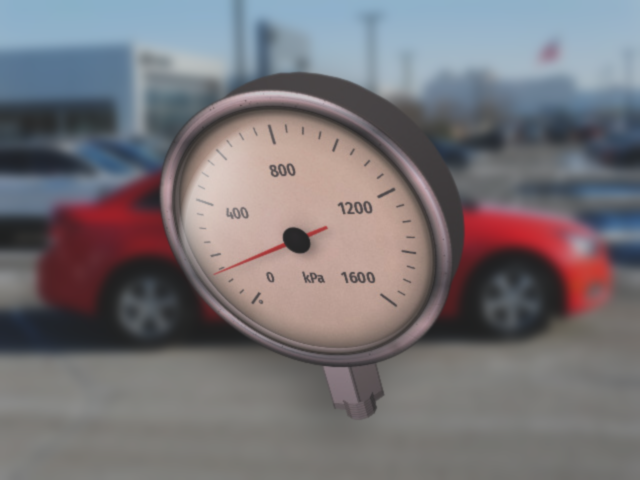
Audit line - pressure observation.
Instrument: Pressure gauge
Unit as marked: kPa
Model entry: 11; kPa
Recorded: 150; kPa
